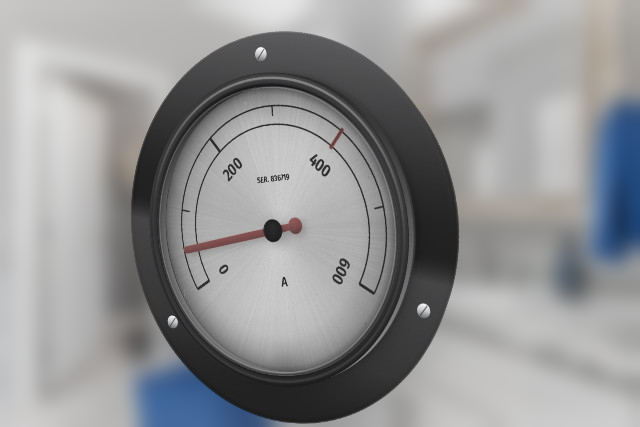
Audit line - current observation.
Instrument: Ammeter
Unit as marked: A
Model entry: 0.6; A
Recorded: 50; A
